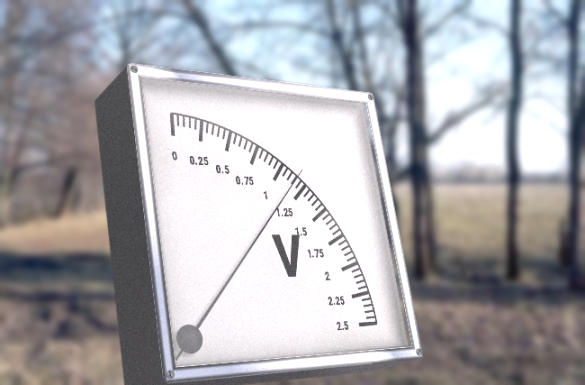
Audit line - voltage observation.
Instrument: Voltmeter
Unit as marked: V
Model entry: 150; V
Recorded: 1.15; V
